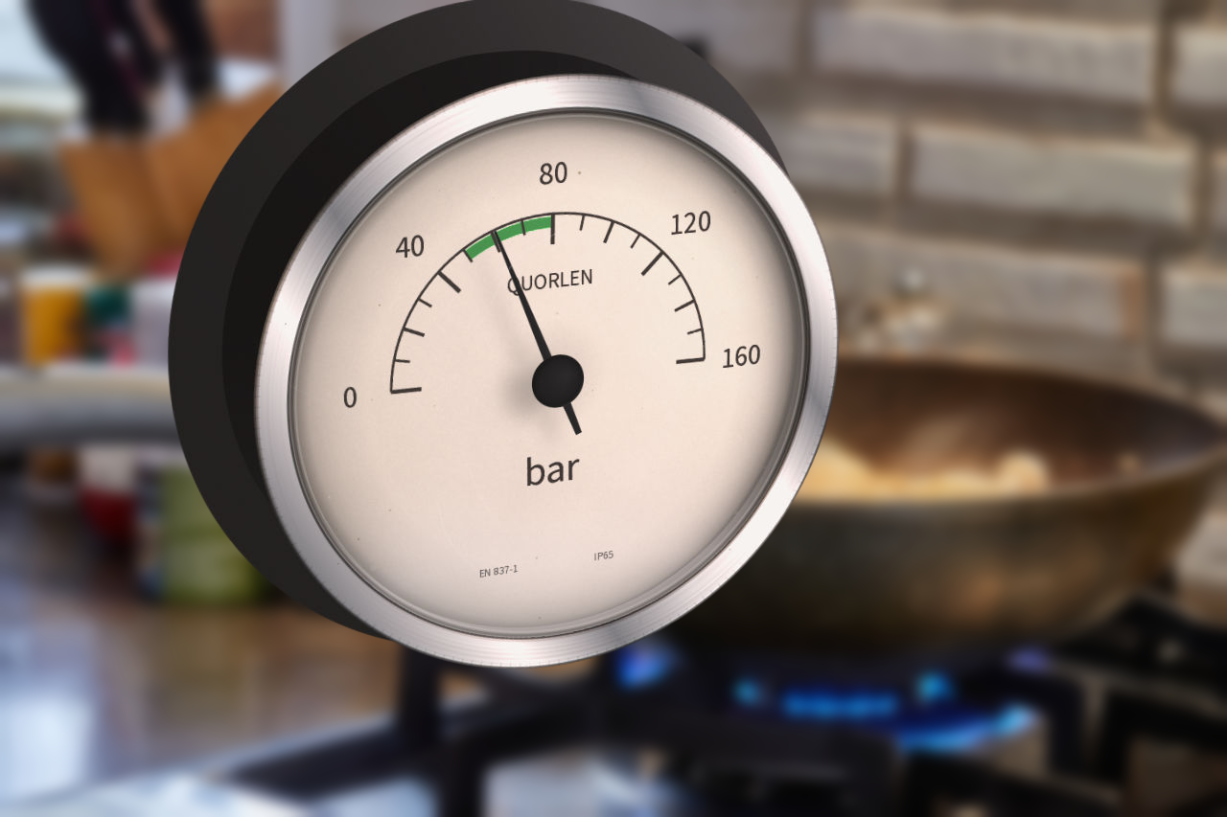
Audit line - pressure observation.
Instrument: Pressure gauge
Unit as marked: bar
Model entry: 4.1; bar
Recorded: 60; bar
